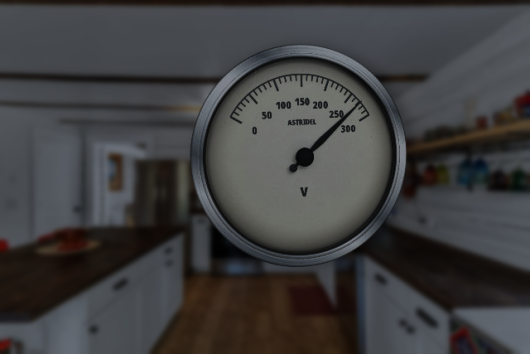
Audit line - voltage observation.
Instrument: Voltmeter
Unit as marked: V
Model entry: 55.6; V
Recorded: 270; V
